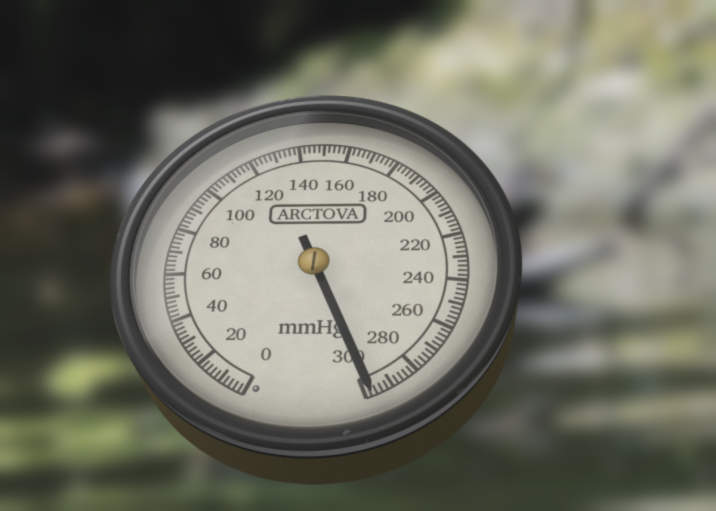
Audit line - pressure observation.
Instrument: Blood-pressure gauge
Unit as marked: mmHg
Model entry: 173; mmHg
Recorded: 298; mmHg
